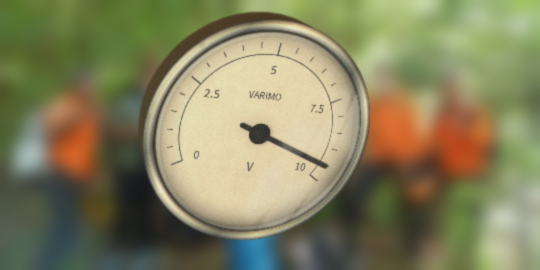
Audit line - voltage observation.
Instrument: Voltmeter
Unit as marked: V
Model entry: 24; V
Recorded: 9.5; V
